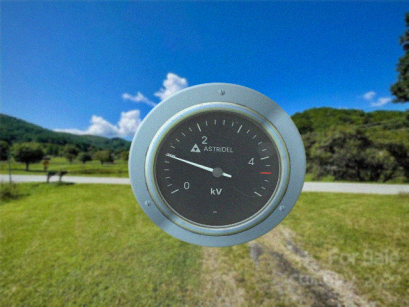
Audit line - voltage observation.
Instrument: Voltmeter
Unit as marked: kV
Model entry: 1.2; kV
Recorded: 1; kV
